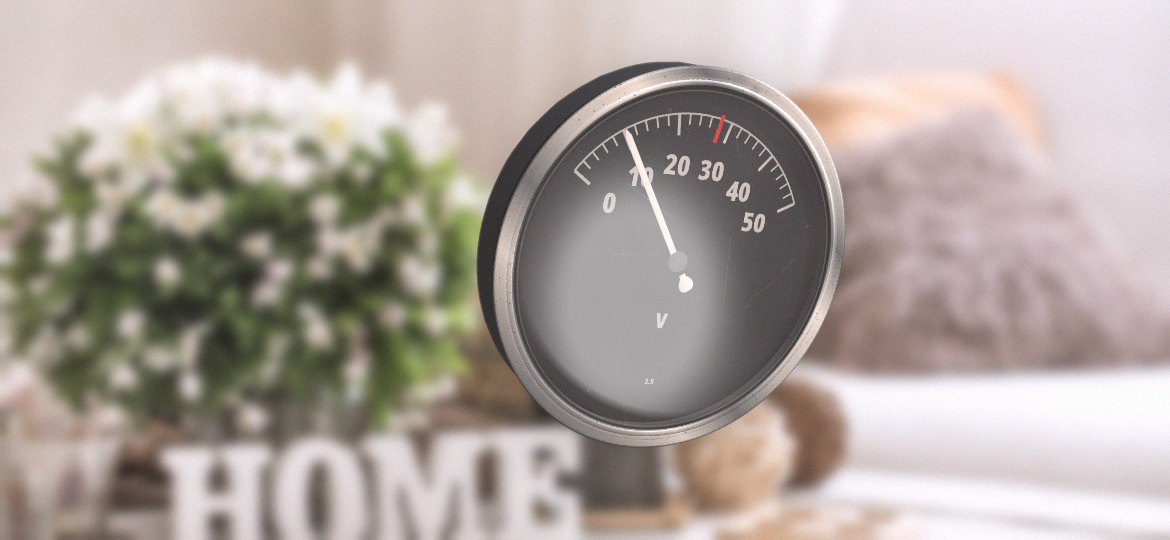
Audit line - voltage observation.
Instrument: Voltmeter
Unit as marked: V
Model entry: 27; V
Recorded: 10; V
